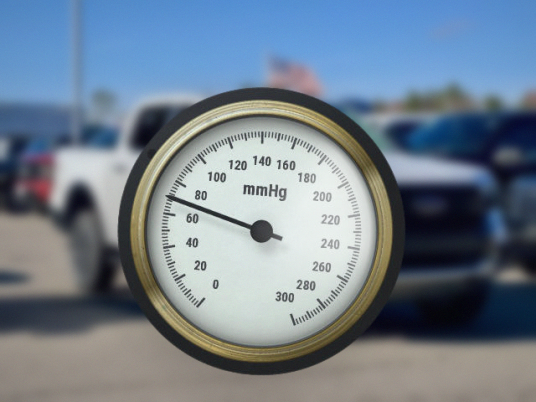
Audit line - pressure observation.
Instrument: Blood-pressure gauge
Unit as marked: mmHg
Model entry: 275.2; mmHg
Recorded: 70; mmHg
